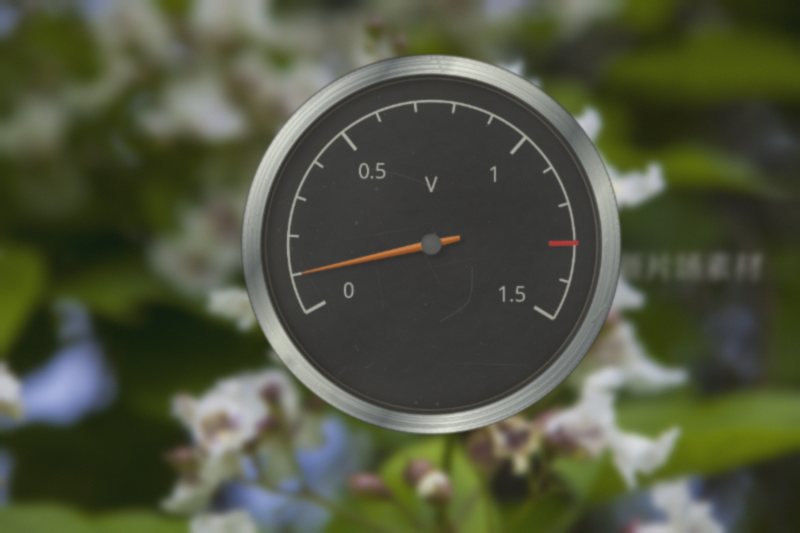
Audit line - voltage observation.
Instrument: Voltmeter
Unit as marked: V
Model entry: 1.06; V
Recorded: 0.1; V
